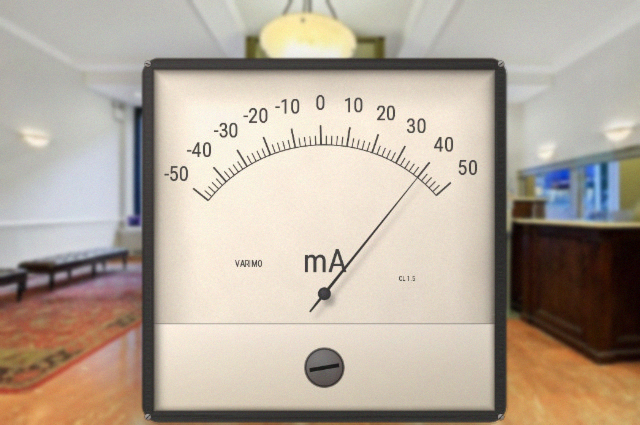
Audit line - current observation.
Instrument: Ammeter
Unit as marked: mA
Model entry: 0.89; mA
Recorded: 40; mA
